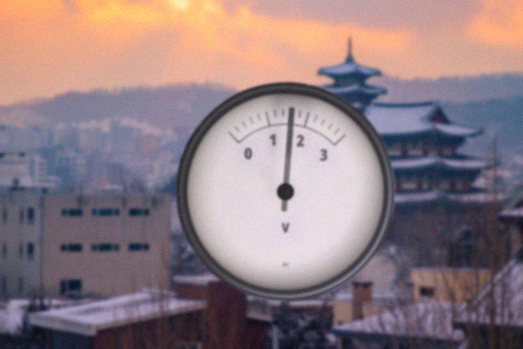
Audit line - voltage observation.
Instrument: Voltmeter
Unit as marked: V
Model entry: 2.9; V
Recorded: 1.6; V
